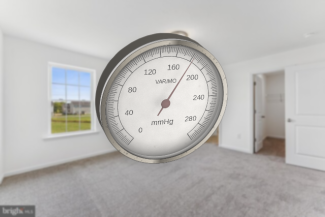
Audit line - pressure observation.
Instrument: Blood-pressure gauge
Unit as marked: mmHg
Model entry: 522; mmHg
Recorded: 180; mmHg
